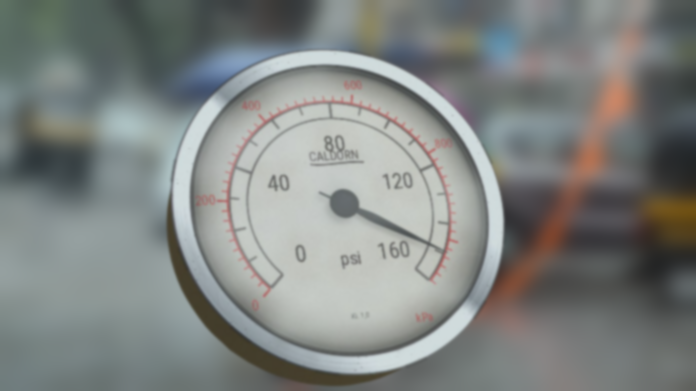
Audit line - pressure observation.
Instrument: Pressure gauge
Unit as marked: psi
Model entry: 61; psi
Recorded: 150; psi
